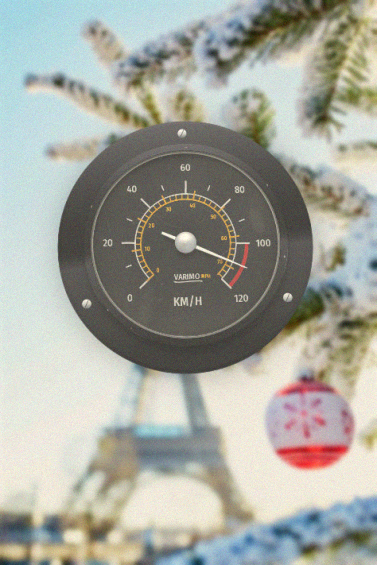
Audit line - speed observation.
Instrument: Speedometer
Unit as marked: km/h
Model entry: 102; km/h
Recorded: 110; km/h
